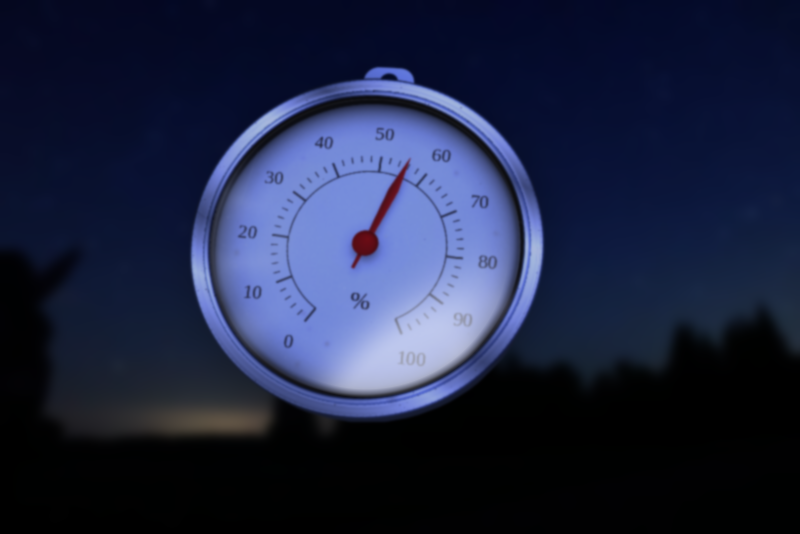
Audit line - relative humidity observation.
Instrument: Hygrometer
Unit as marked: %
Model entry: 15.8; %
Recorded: 56; %
